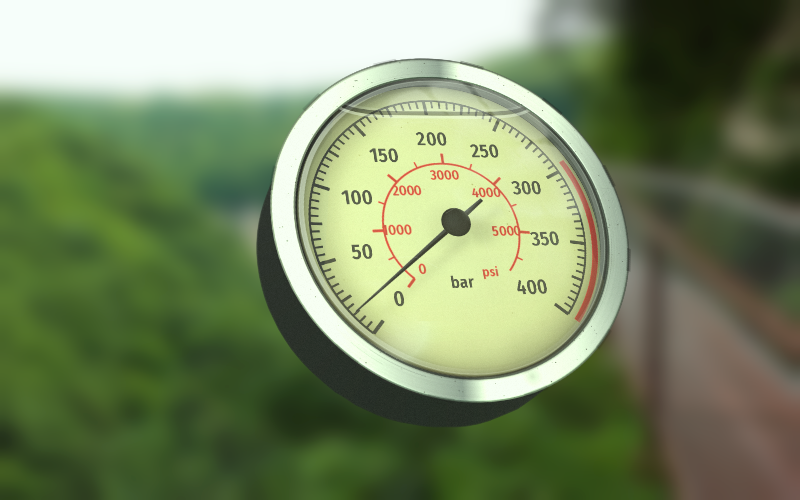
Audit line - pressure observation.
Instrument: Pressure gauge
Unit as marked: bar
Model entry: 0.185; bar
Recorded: 15; bar
